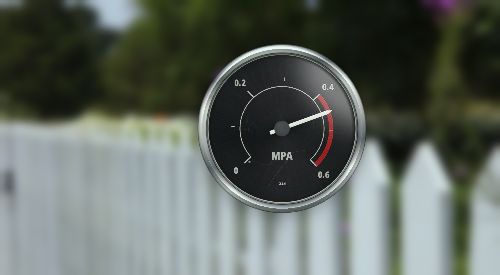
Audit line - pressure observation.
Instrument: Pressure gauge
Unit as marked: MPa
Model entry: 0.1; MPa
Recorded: 0.45; MPa
